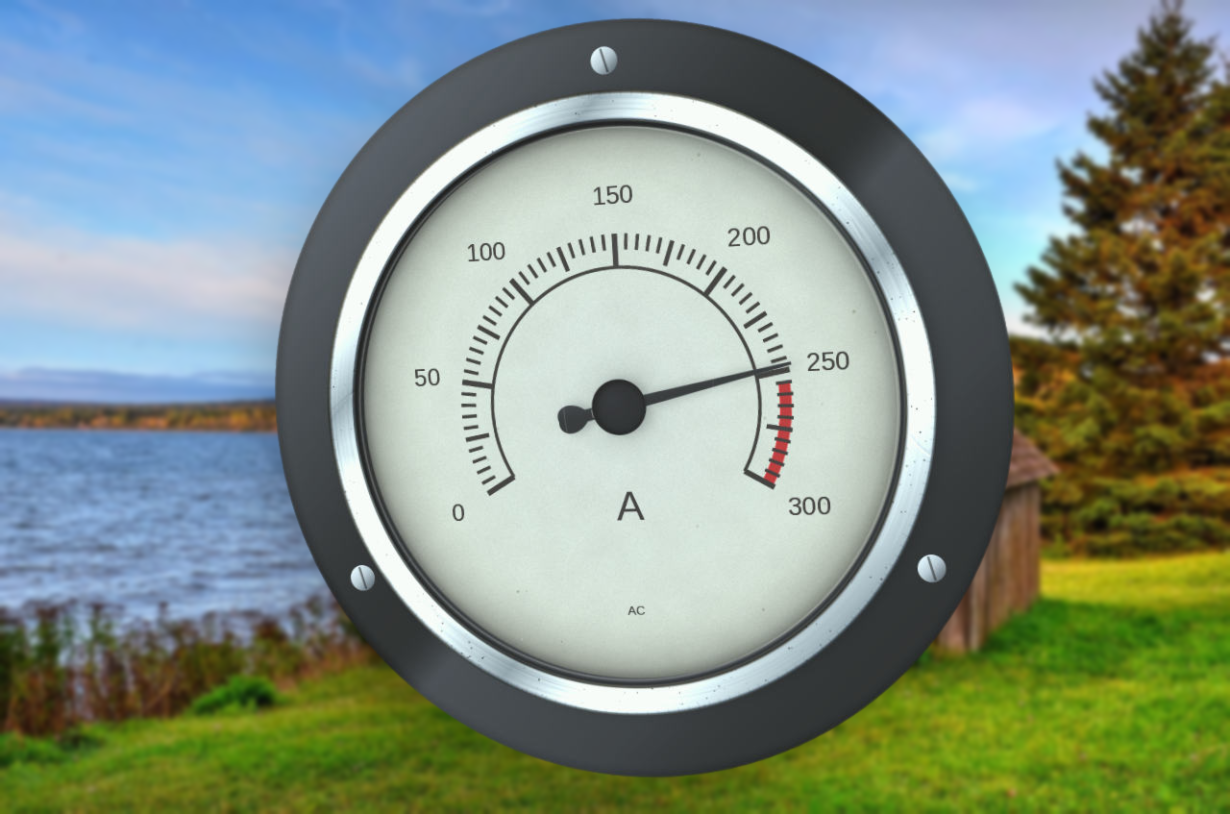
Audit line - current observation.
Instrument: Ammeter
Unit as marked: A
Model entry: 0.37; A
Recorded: 247.5; A
